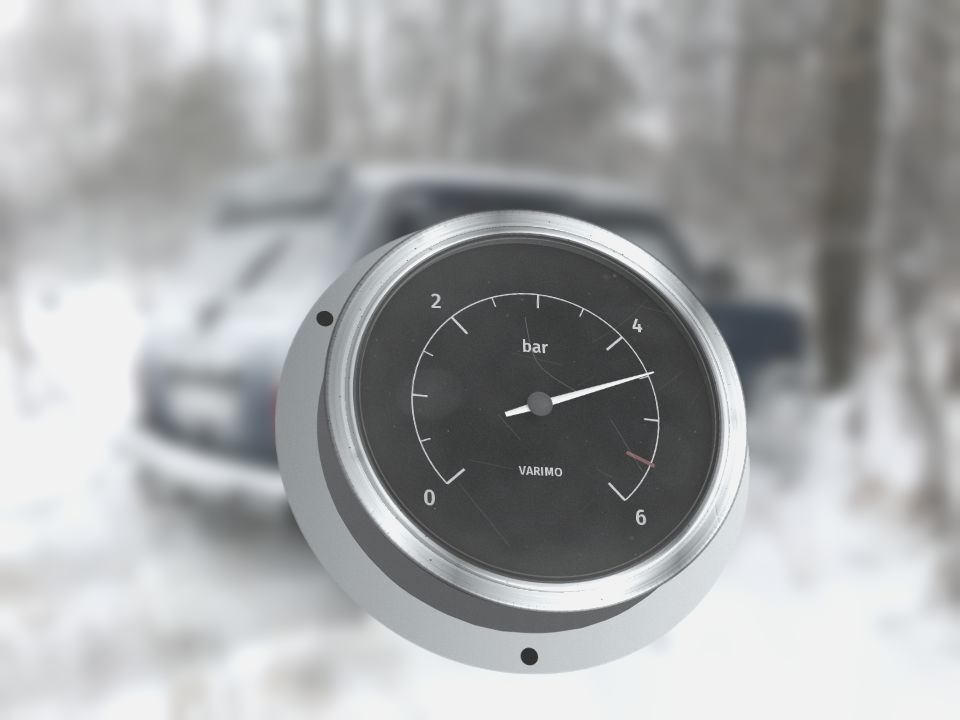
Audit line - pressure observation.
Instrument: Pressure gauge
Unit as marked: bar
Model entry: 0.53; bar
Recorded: 4.5; bar
